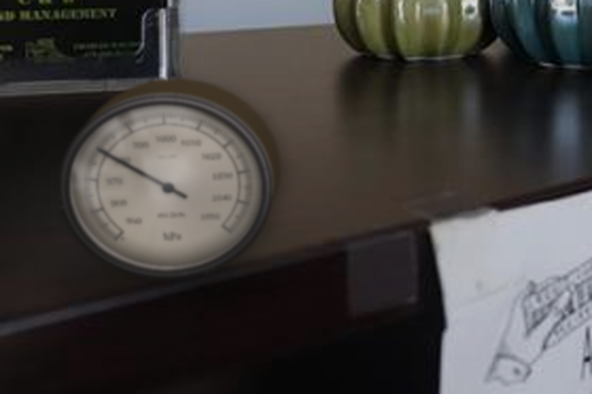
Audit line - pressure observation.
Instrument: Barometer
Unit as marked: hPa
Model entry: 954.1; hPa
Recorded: 980; hPa
